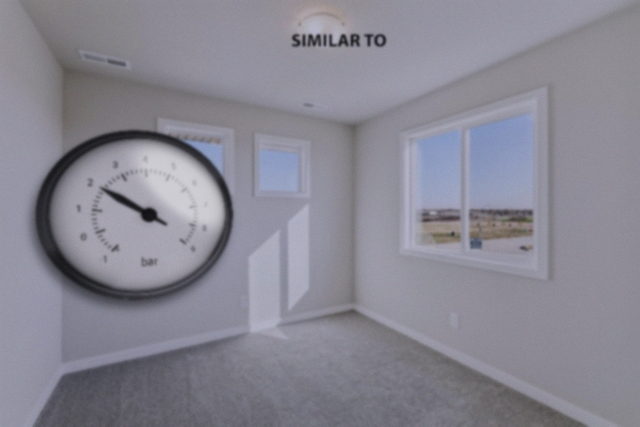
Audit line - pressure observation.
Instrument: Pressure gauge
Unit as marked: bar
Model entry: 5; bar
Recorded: 2; bar
